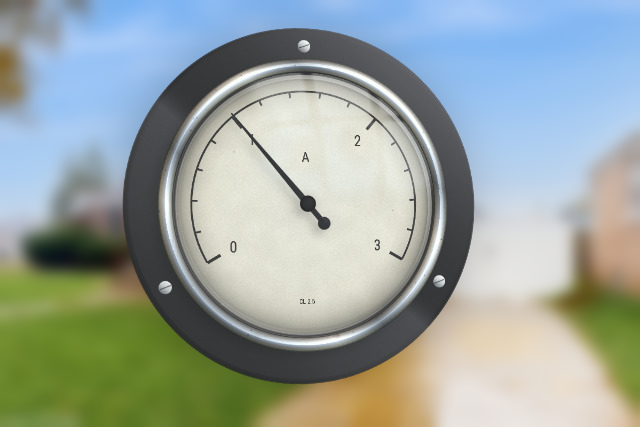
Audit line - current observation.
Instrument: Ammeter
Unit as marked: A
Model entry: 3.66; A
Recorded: 1; A
